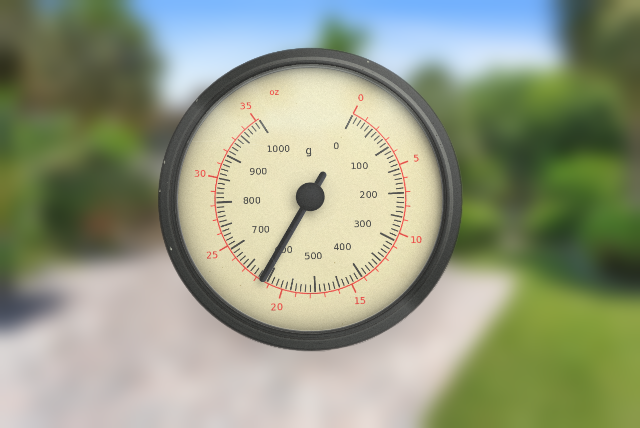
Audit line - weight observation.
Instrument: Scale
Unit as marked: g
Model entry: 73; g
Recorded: 610; g
